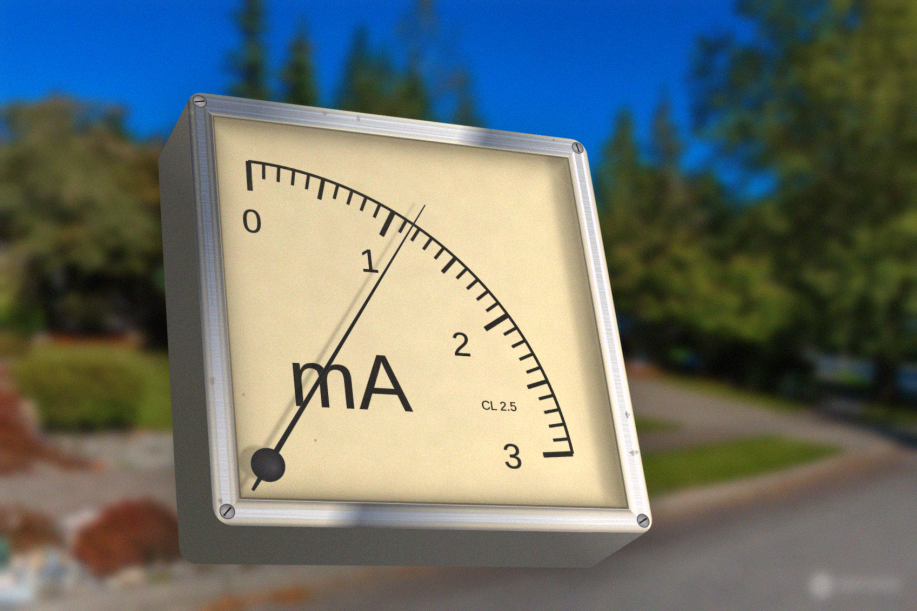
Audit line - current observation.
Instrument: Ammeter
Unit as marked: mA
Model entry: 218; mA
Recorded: 1.15; mA
